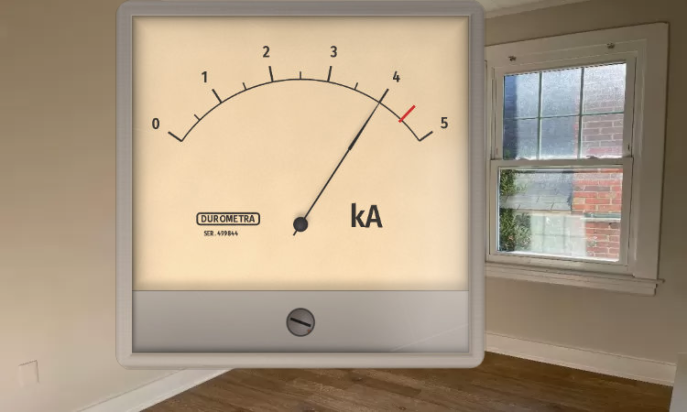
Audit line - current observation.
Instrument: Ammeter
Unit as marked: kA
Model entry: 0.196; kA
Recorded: 4; kA
